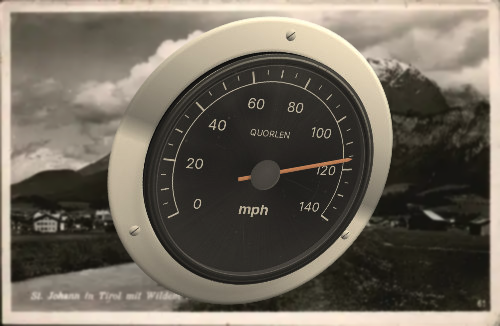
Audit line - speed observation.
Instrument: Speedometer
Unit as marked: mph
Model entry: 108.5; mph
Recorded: 115; mph
